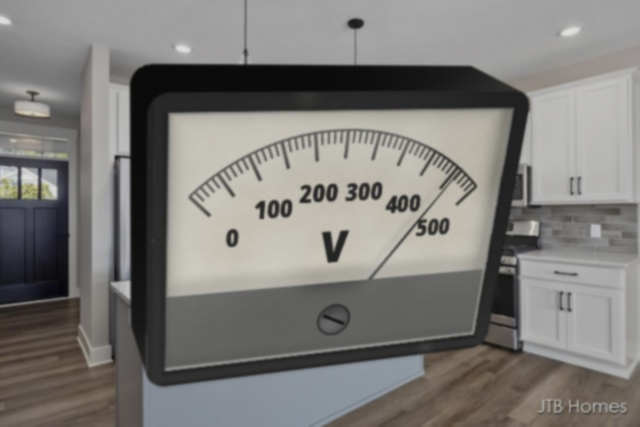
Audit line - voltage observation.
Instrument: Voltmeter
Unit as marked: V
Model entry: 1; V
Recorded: 450; V
